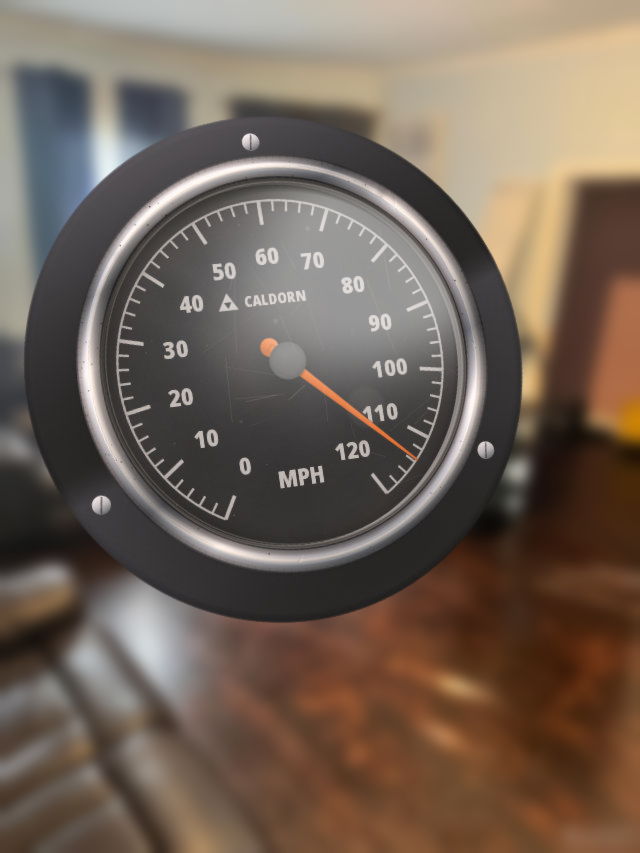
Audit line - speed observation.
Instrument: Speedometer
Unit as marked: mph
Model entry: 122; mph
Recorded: 114; mph
